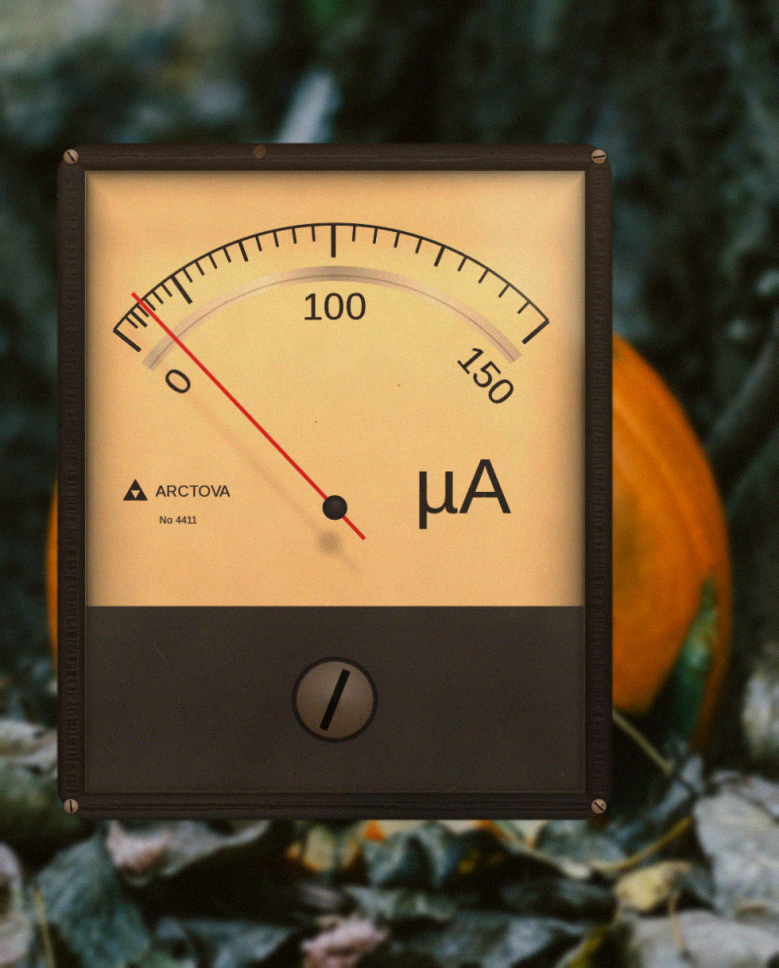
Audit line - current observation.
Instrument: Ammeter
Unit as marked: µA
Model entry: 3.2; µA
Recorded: 32.5; µA
